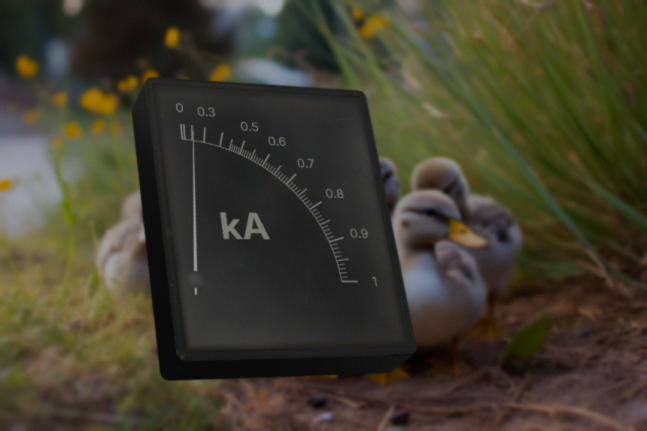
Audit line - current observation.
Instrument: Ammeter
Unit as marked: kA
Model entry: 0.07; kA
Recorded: 0.2; kA
